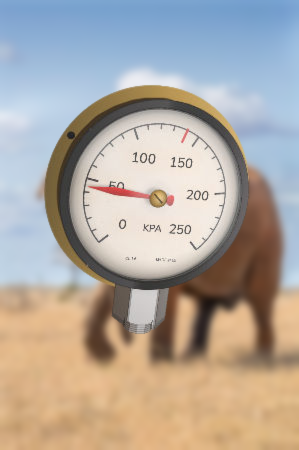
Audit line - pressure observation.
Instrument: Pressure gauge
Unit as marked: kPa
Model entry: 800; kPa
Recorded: 45; kPa
